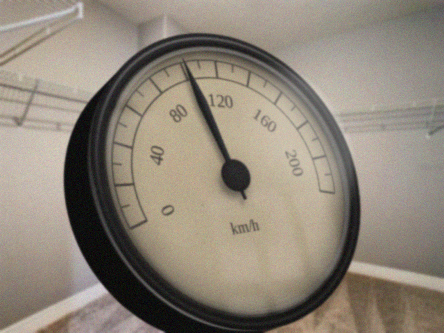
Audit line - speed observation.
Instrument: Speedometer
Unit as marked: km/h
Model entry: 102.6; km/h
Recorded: 100; km/h
